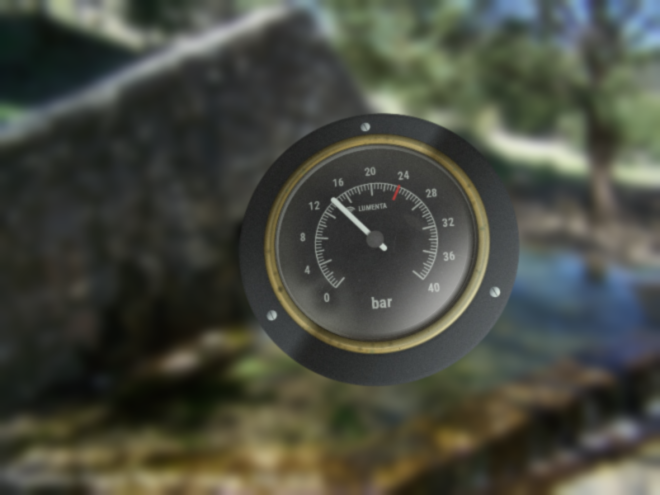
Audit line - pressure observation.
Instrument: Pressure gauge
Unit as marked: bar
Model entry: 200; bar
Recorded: 14; bar
